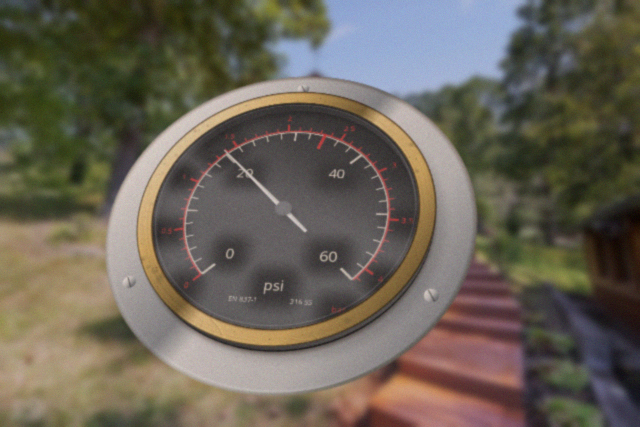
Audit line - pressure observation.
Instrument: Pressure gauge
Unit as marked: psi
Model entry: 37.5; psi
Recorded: 20; psi
